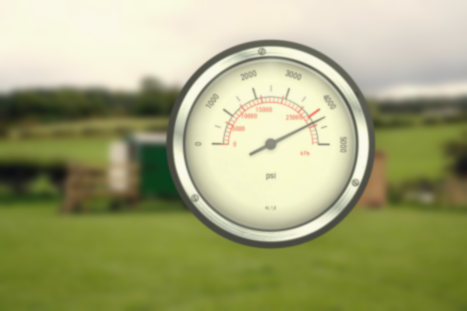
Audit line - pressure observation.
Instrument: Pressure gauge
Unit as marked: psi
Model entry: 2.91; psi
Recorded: 4250; psi
